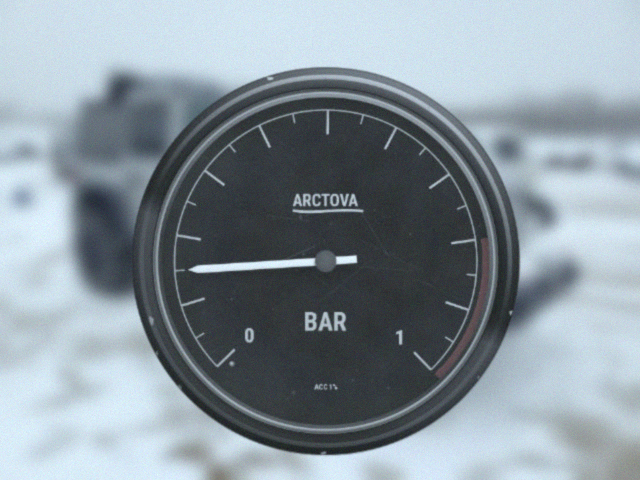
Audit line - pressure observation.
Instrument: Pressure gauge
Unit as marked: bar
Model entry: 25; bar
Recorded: 0.15; bar
